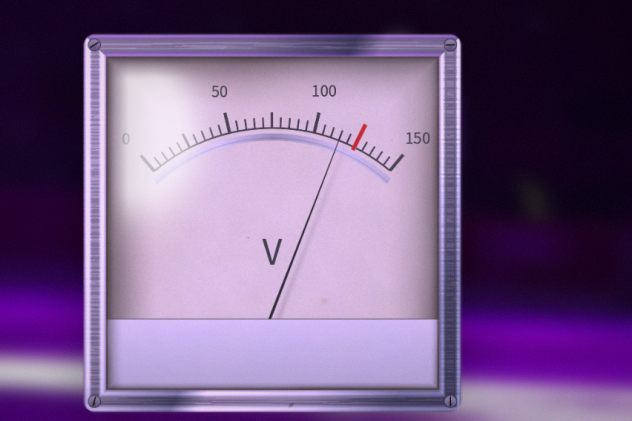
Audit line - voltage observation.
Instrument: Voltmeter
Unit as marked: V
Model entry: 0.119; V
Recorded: 115; V
